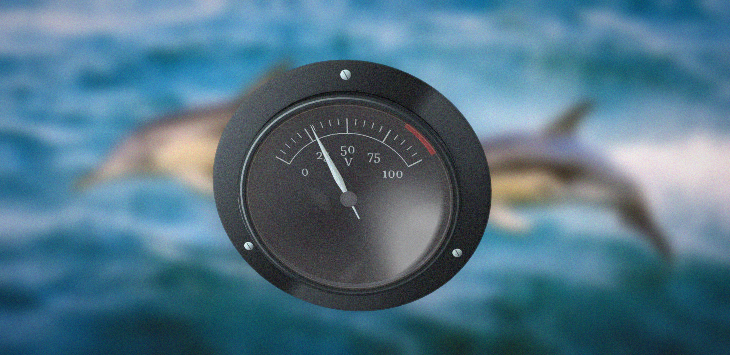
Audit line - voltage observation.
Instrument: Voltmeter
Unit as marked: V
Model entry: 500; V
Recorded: 30; V
